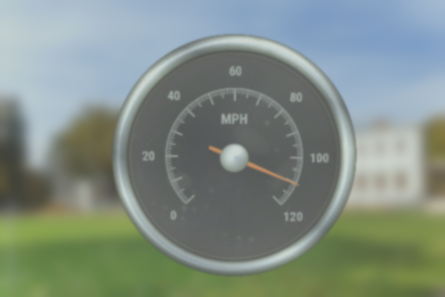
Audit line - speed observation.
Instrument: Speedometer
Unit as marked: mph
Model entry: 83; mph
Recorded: 110; mph
